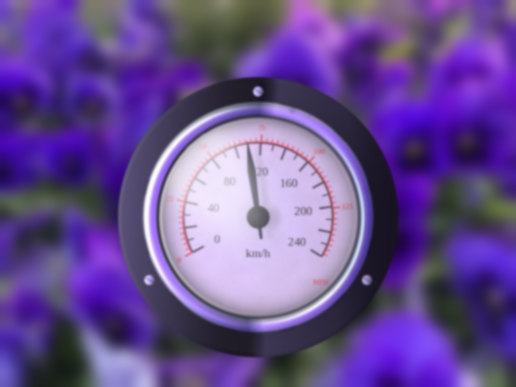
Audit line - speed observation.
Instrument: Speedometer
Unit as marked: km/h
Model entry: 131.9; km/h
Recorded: 110; km/h
